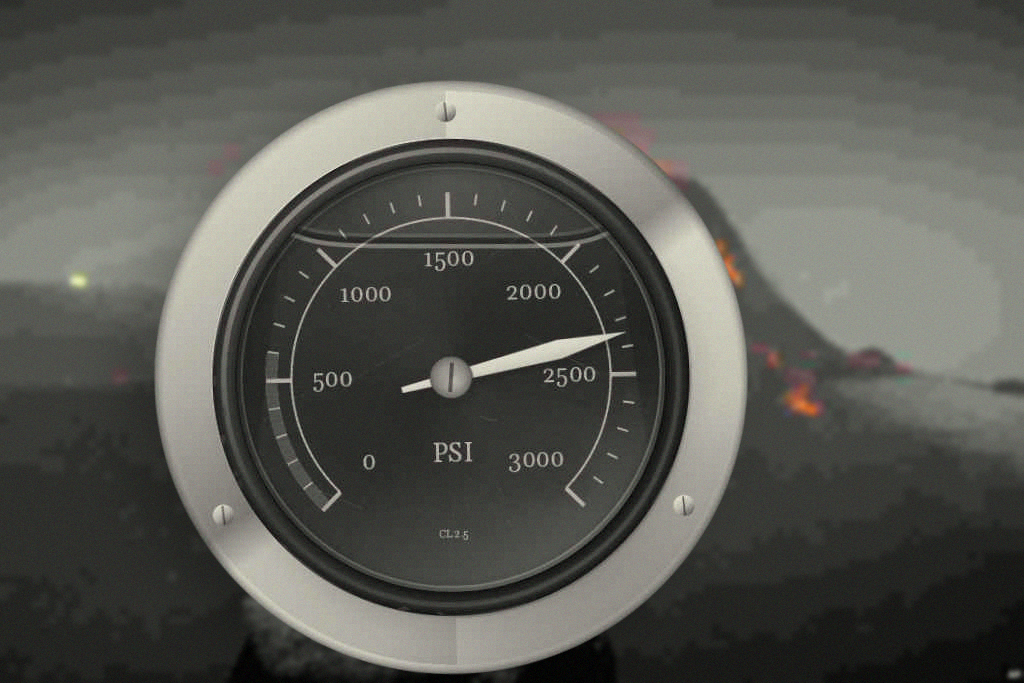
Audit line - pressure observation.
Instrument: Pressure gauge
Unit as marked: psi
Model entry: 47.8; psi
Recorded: 2350; psi
